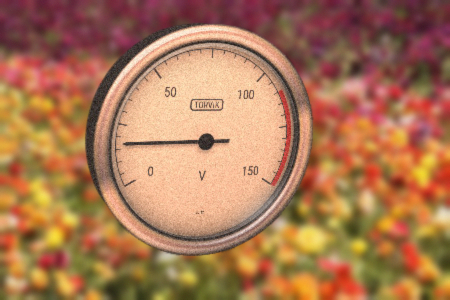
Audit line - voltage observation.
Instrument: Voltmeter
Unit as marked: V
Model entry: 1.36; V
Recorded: 17.5; V
